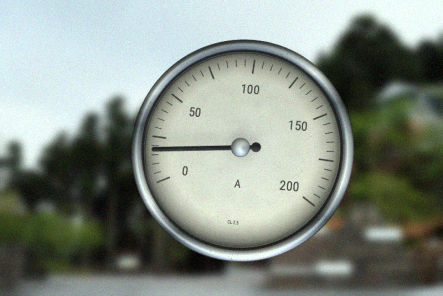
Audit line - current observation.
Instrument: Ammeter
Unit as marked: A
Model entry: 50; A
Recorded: 17.5; A
